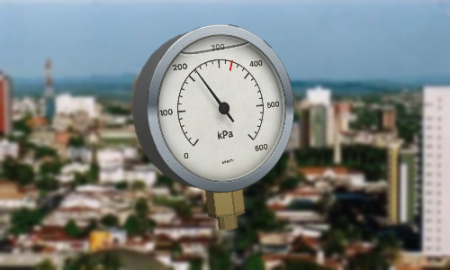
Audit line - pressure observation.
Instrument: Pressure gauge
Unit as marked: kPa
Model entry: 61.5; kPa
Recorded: 220; kPa
